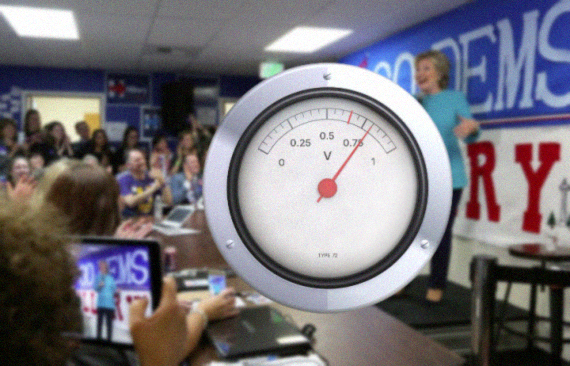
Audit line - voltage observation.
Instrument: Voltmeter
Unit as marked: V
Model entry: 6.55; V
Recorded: 0.8; V
